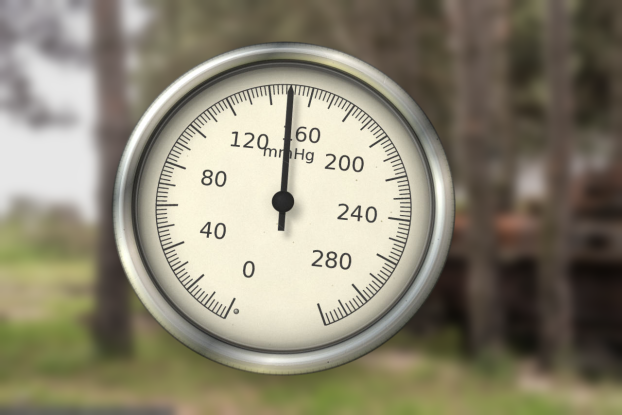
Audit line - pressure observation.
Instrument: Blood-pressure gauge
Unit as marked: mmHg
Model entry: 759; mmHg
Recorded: 150; mmHg
